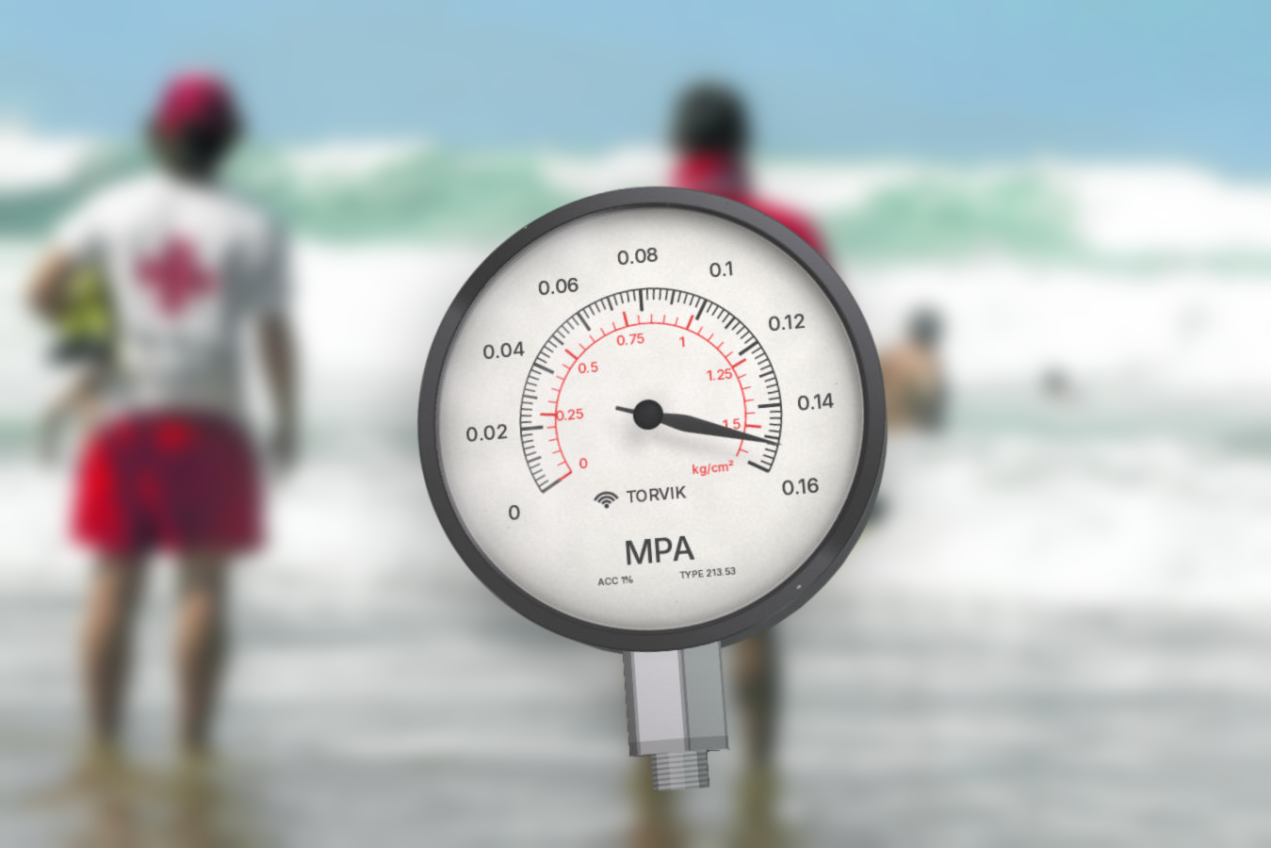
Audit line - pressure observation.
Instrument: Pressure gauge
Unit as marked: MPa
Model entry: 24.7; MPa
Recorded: 0.152; MPa
